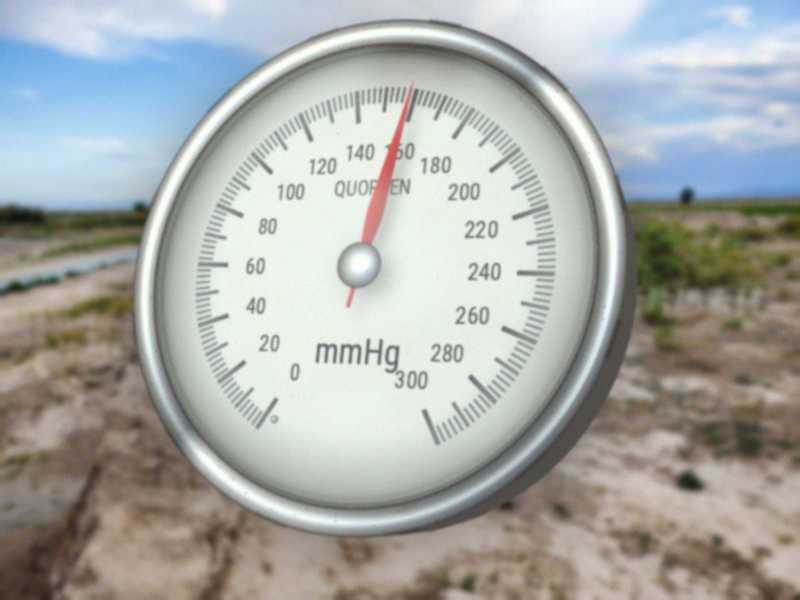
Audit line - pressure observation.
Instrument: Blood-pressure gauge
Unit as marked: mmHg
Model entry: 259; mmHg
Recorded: 160; mmHg
